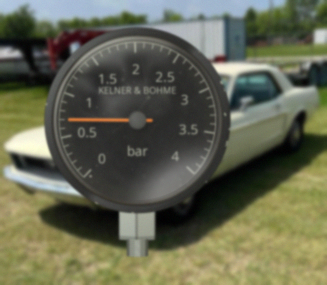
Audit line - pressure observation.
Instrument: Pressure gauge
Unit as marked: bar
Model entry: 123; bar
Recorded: 0.7; bar
